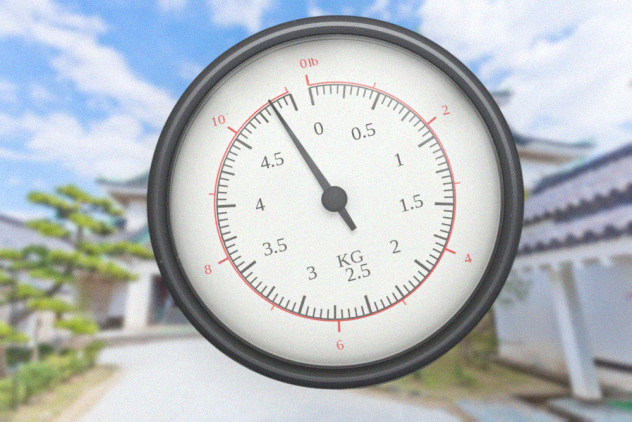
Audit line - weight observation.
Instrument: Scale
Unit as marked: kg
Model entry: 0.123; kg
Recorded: 4.85; kg
